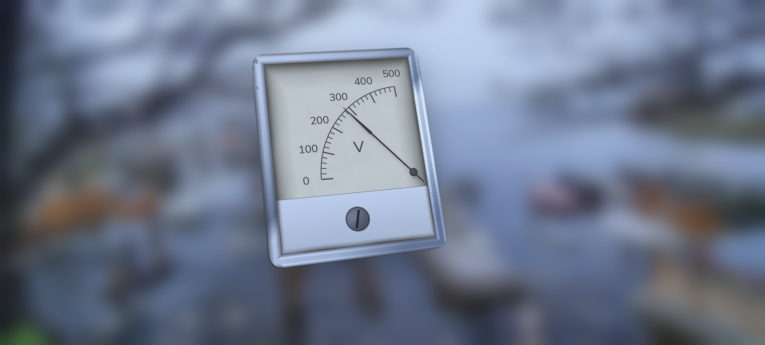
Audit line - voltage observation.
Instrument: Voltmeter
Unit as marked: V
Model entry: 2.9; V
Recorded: 280; V
